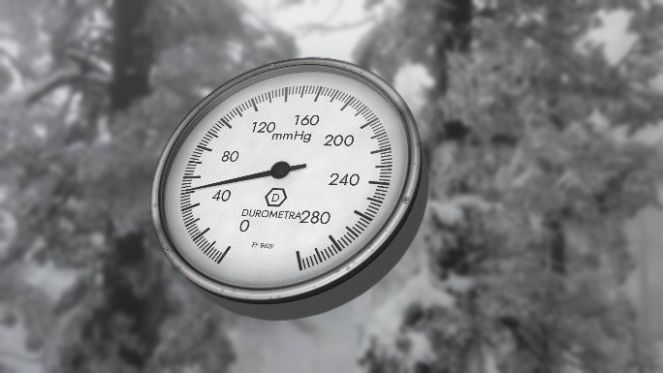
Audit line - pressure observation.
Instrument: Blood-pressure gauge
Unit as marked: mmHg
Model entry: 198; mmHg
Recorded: 50; mmHg
